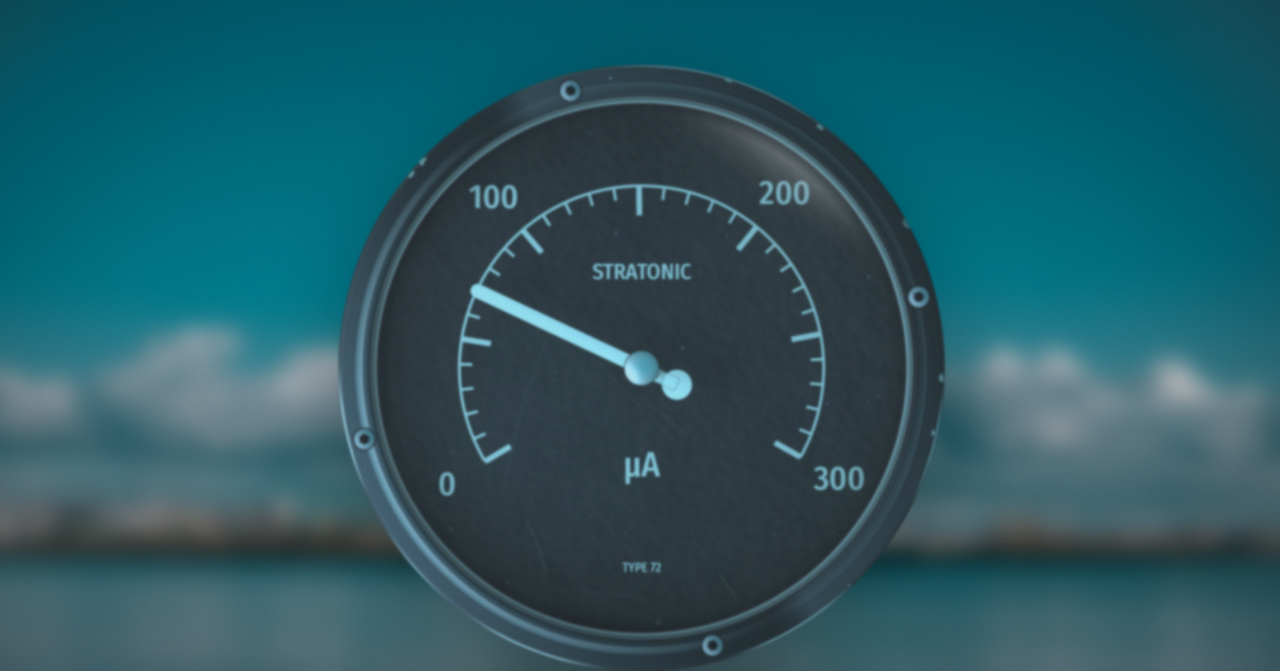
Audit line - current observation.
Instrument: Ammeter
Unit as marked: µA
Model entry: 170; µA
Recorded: 70; µA
